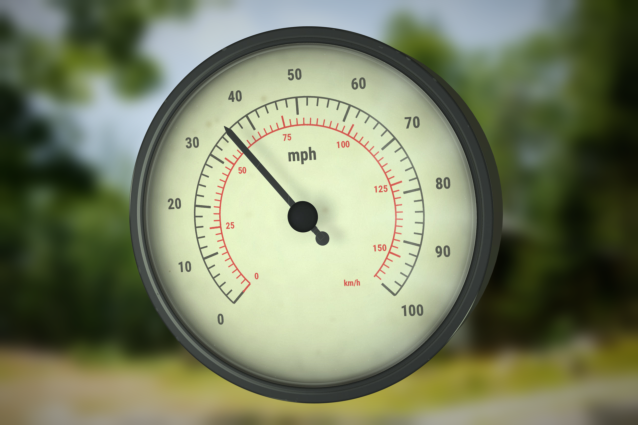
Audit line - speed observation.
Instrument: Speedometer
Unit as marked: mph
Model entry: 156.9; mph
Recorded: 36; mph
